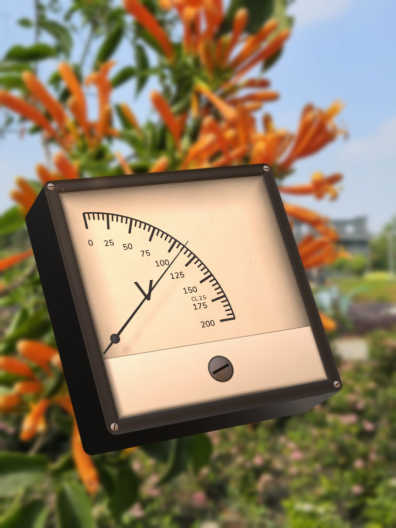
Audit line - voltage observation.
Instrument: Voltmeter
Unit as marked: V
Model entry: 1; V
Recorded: 110; V
